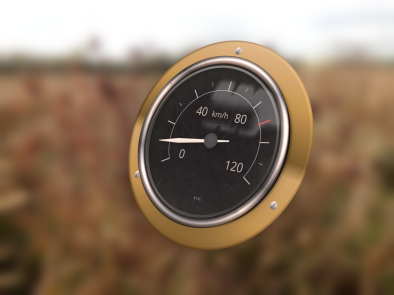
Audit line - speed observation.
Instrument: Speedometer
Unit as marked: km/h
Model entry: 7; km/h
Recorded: 10; km/h
